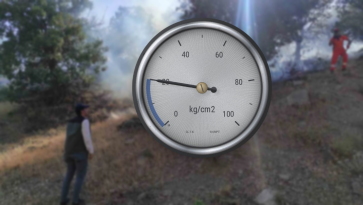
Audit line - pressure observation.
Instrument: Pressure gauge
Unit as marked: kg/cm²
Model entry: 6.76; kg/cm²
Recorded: 20; kg/cm²
